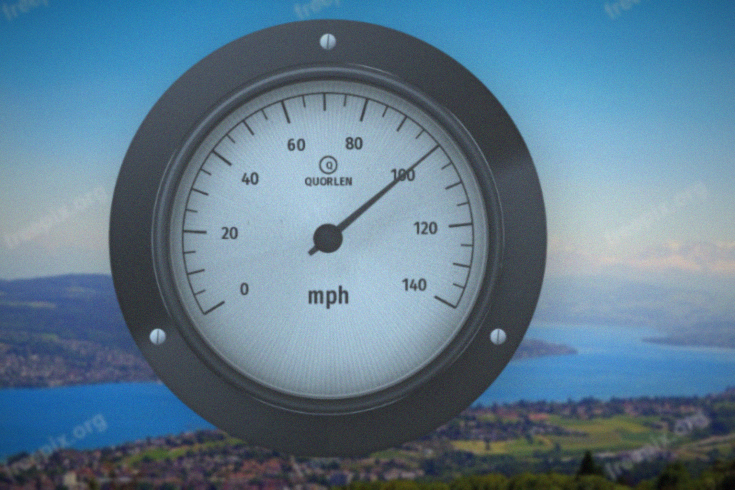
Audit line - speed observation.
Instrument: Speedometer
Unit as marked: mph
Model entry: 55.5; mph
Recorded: 100; mph
